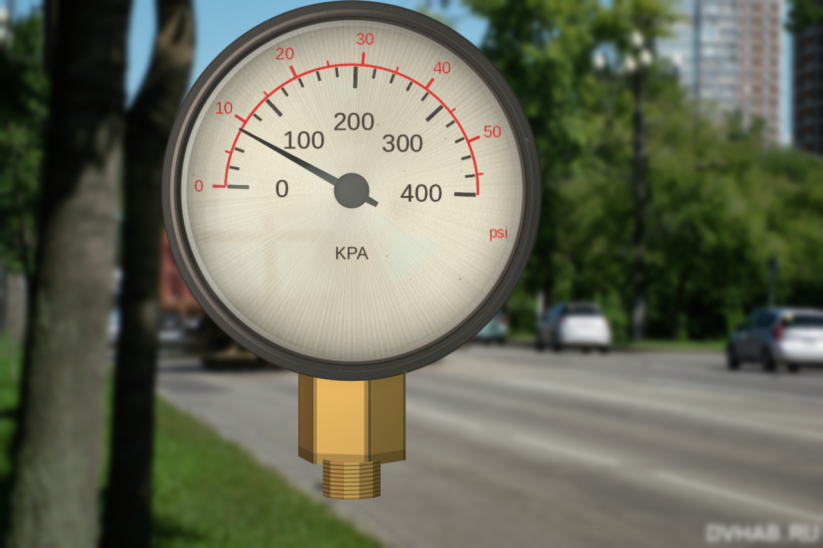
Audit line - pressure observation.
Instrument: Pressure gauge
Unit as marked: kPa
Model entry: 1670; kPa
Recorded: 60; kPa
